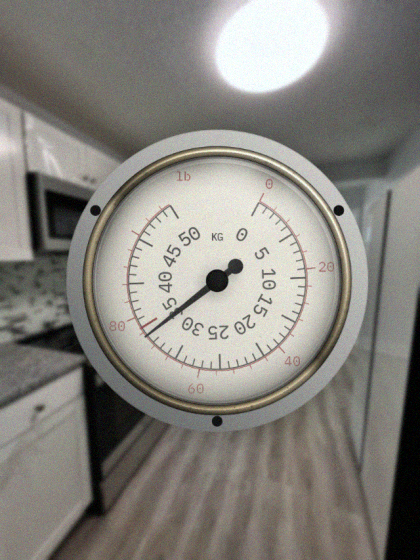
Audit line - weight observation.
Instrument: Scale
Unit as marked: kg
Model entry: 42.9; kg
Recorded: 34; kg
